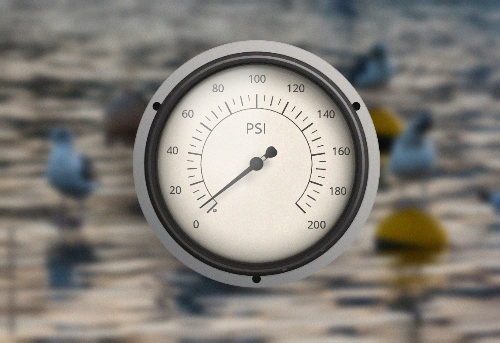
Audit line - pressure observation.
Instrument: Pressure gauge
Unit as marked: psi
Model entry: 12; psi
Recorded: 5; psi
